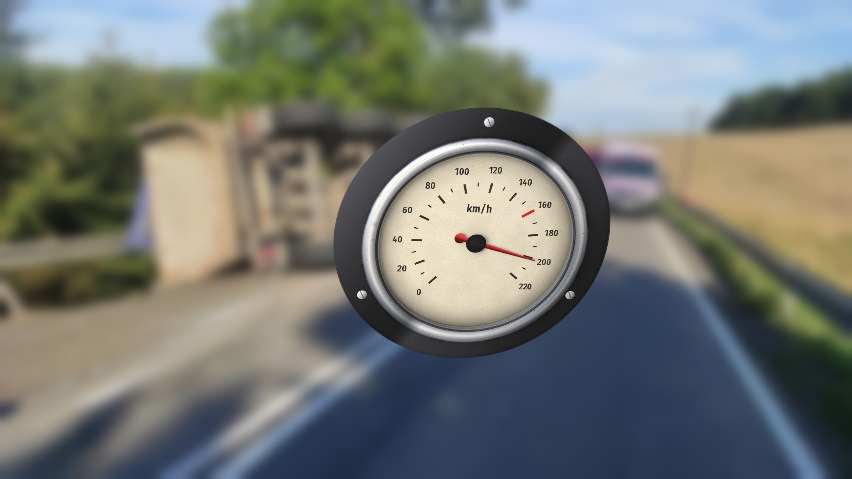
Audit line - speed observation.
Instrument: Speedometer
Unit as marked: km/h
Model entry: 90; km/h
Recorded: 200; km/h
